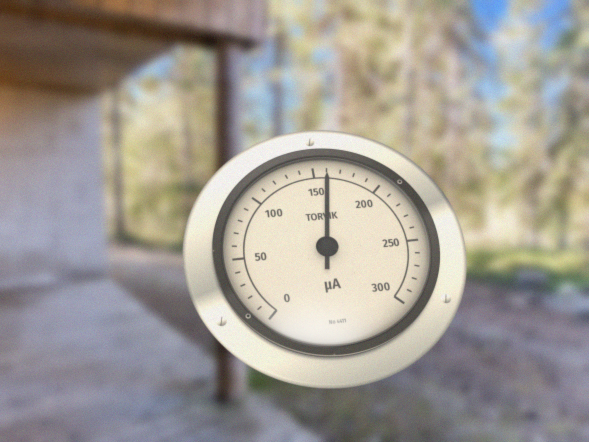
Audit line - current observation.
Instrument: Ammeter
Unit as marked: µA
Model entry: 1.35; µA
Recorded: 160; µA
